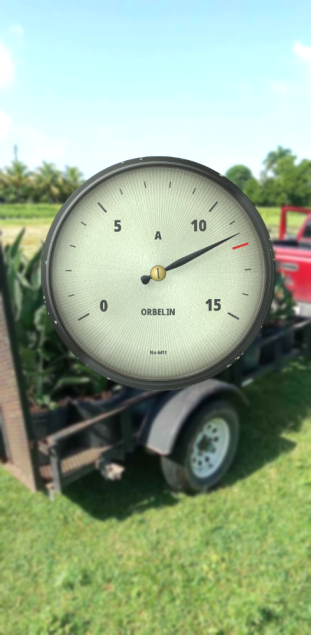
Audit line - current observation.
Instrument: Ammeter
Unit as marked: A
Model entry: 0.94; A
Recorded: 11.5; A
